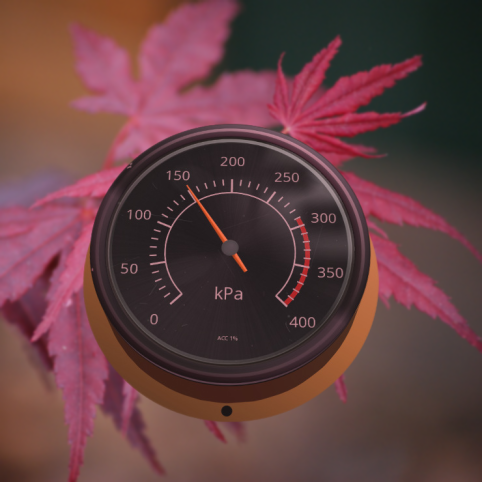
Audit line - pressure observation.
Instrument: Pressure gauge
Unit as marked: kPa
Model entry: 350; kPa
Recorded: 150; kPa
